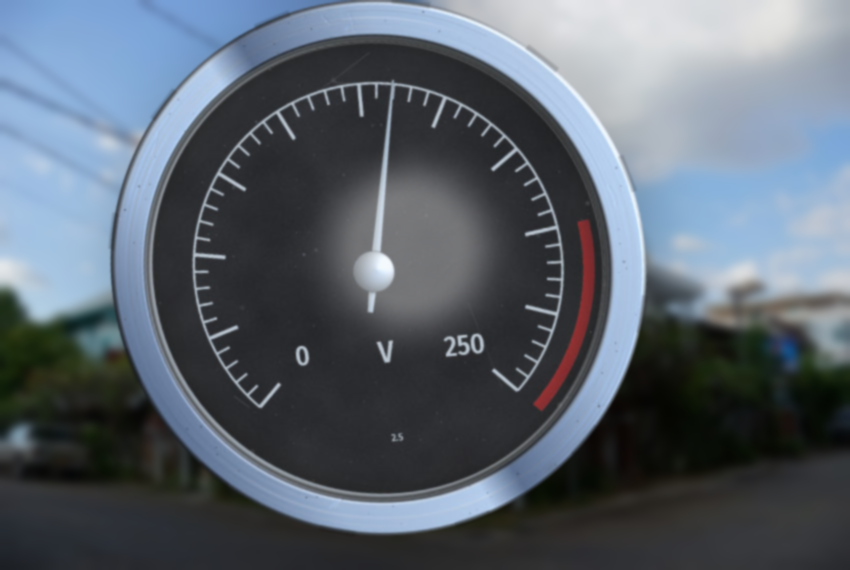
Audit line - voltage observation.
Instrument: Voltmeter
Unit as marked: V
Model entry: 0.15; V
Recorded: 135; V
